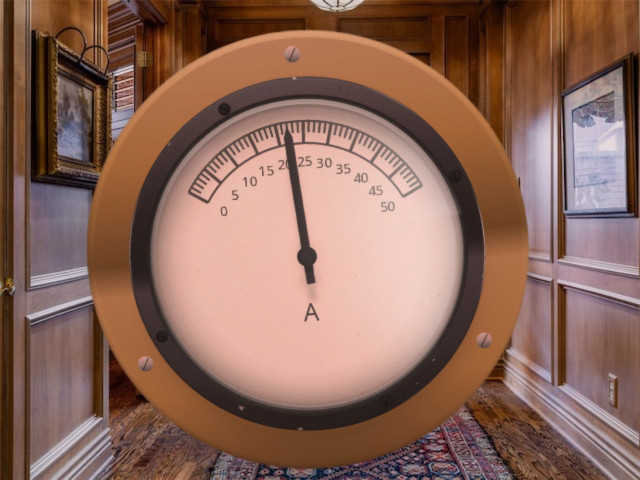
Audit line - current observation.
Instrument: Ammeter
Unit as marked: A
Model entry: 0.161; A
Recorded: 22; A
